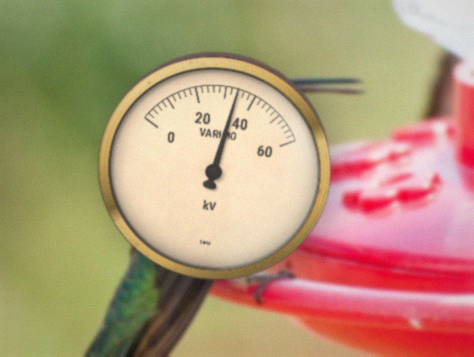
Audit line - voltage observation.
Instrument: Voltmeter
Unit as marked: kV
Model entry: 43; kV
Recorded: 34; kV
